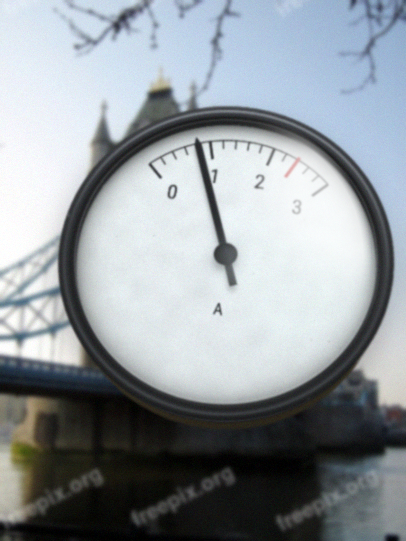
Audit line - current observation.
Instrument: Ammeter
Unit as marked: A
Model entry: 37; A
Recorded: 0.8; A
